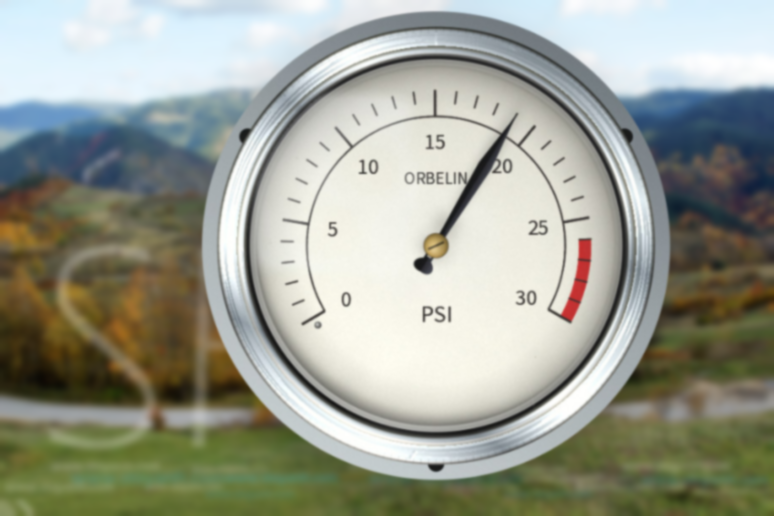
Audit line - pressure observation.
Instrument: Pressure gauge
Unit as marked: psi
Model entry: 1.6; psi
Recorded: 19; psi
